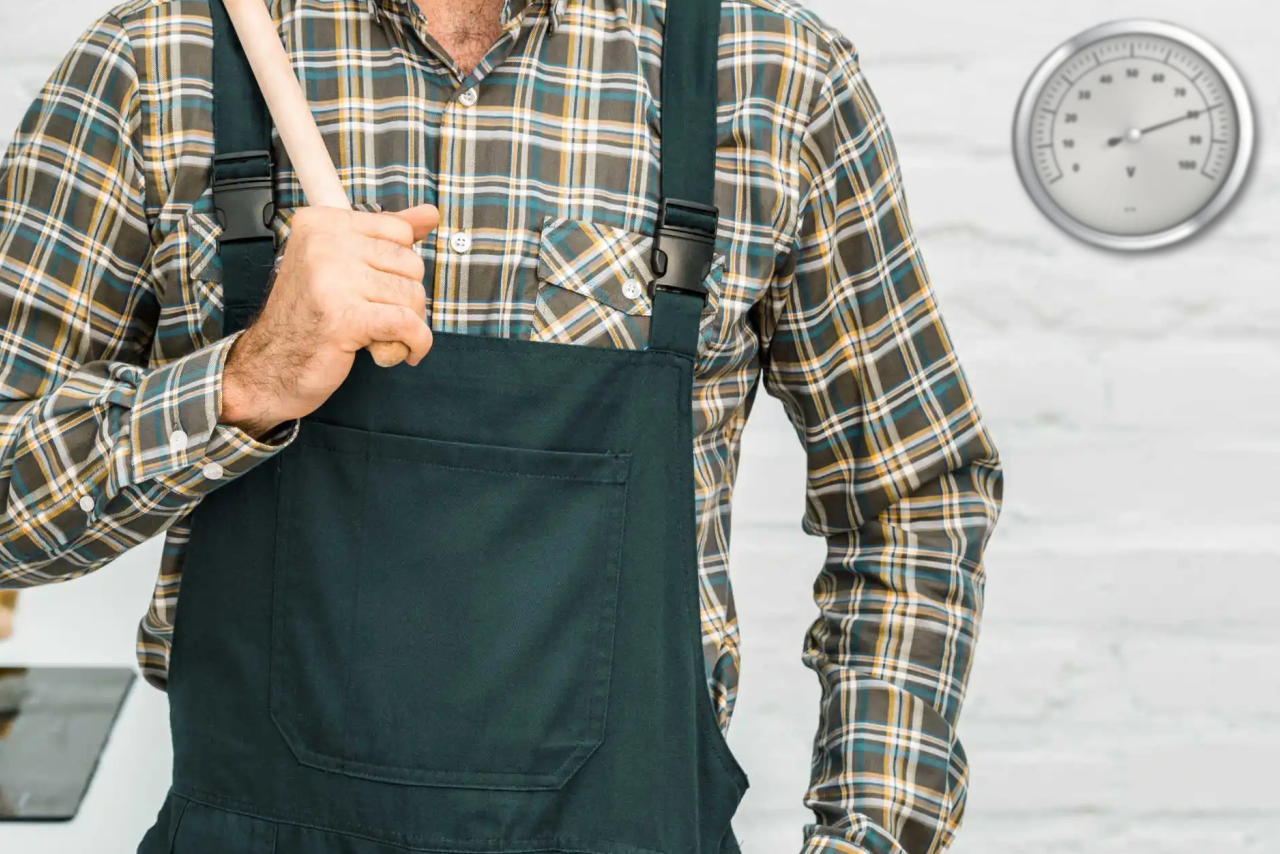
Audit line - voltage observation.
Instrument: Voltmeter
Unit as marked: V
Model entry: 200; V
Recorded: 80; V
